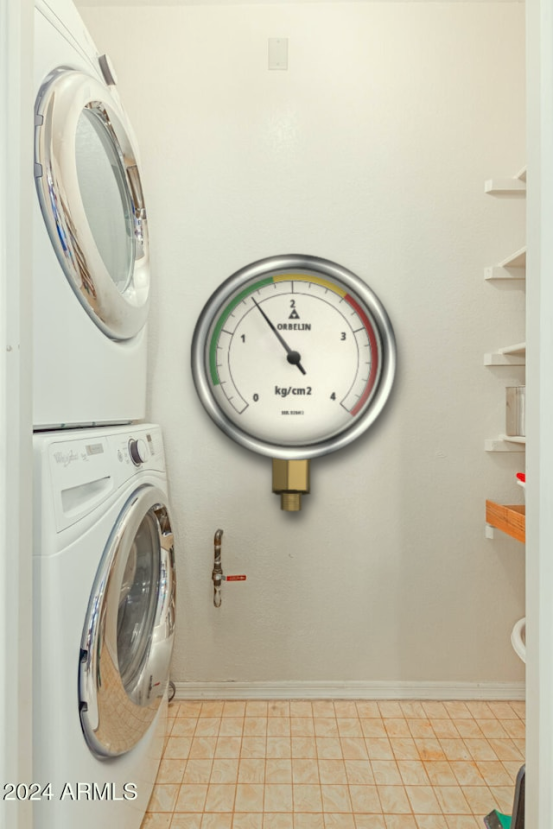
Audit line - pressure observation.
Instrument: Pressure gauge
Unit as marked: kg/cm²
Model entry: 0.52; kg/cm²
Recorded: 1.5; kg/cm²
